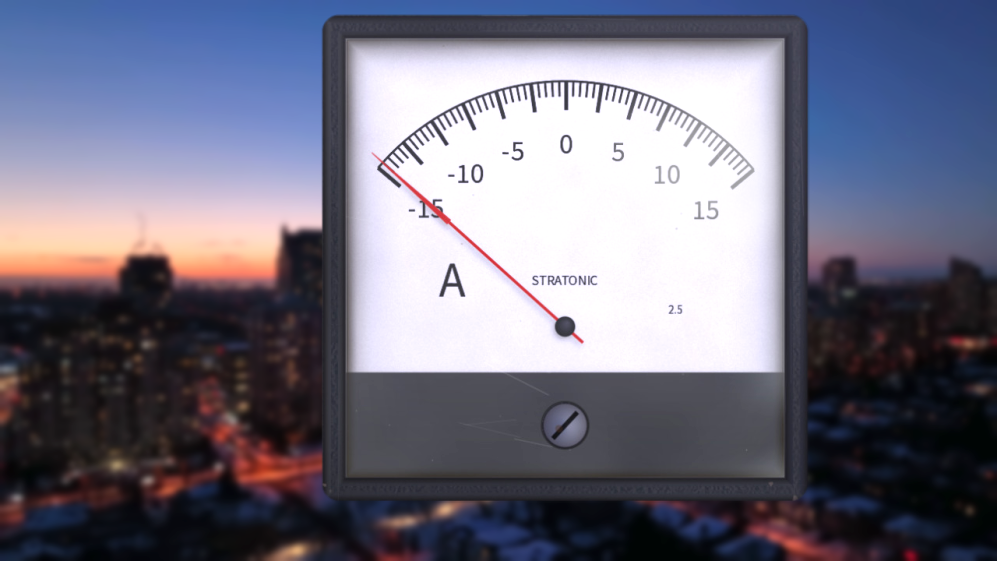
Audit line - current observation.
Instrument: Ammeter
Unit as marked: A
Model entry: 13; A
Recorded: -14.5; A
